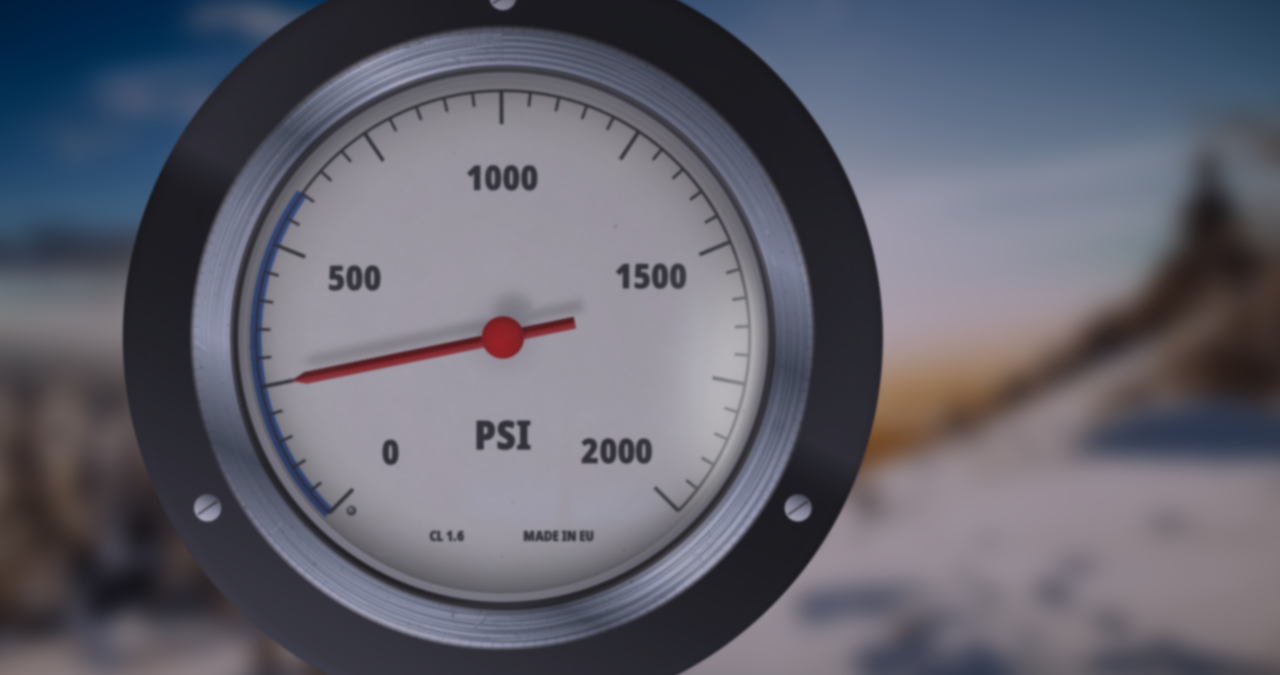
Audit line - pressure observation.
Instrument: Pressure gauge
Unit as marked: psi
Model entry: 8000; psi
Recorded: 250; psi
